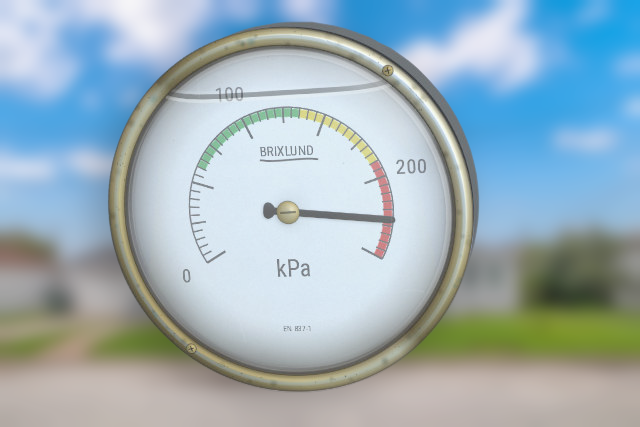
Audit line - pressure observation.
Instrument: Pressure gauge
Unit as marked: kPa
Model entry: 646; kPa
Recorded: 225; kPa
